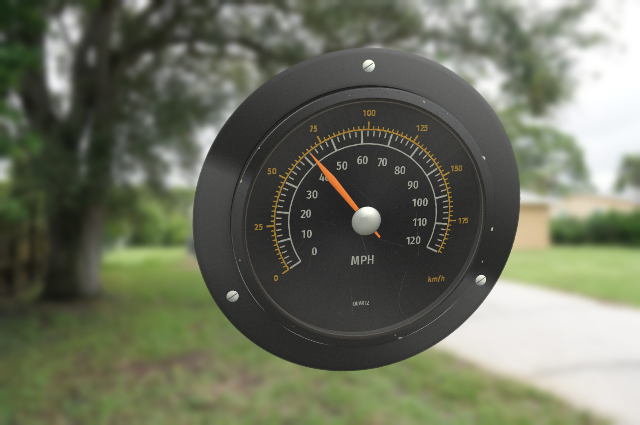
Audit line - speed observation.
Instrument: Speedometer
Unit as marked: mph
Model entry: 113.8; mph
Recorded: 42; mph
